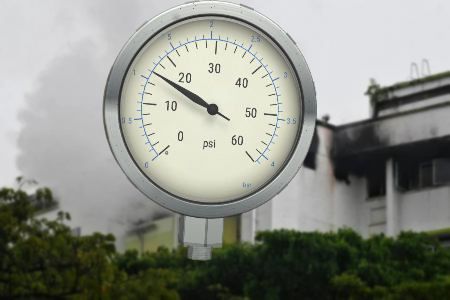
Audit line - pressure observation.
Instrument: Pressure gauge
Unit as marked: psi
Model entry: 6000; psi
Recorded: 16; psi
